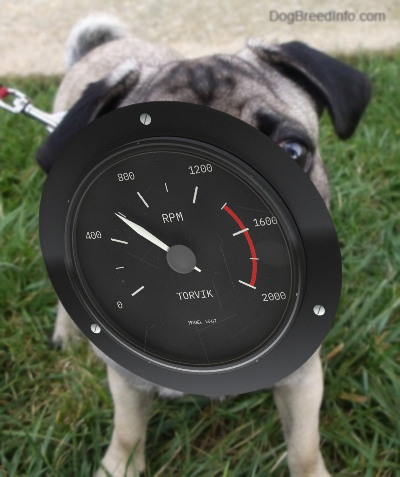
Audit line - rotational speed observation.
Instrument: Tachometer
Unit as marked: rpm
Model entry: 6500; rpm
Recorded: 600; rpm
